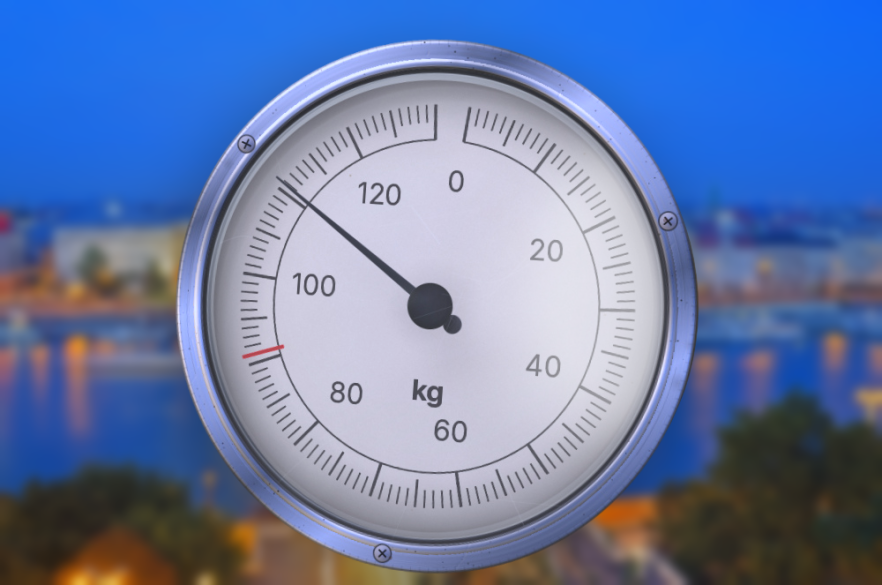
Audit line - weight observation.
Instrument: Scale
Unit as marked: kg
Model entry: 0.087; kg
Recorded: 111; kg
